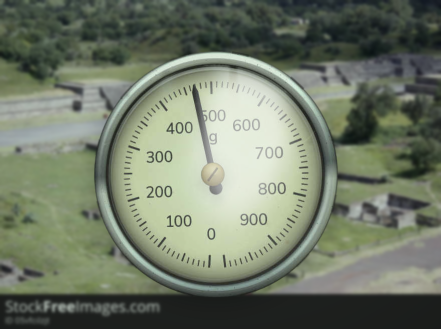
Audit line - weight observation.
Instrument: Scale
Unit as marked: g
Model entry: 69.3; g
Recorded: 470; g
